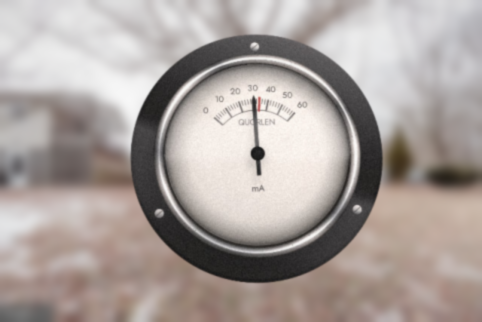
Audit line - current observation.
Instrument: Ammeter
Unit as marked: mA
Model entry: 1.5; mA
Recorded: 30; mA
